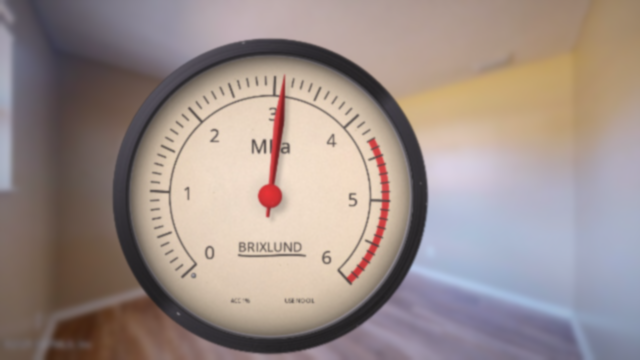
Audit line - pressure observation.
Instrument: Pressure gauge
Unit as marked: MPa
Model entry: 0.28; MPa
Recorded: 3.1; MPa
